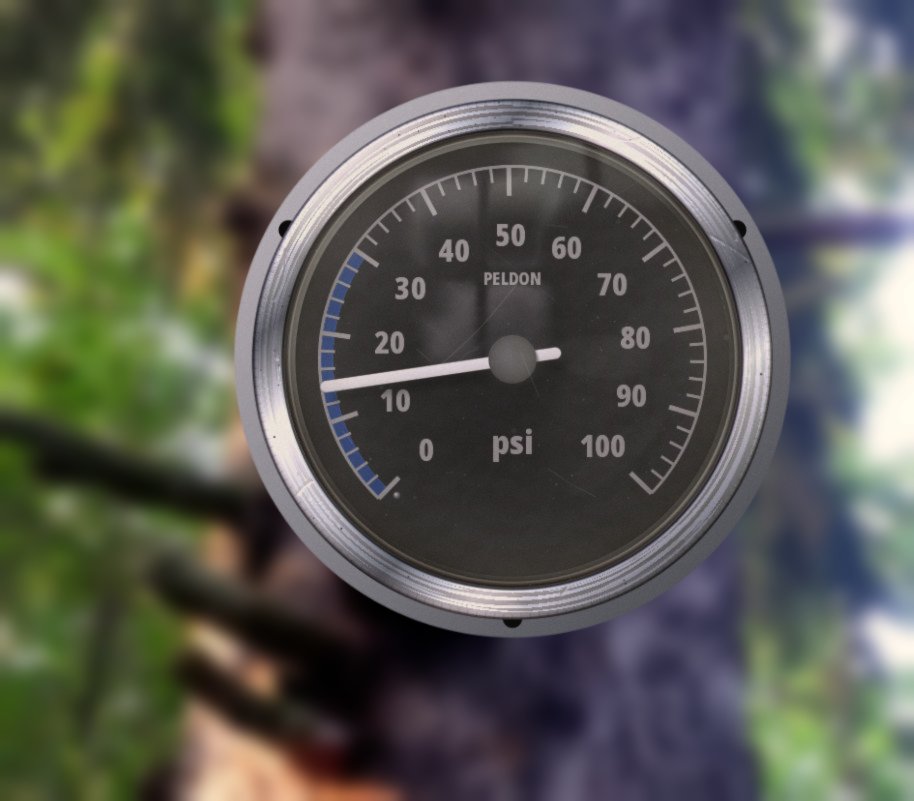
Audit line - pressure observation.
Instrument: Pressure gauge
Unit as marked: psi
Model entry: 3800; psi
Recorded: 14; psi
